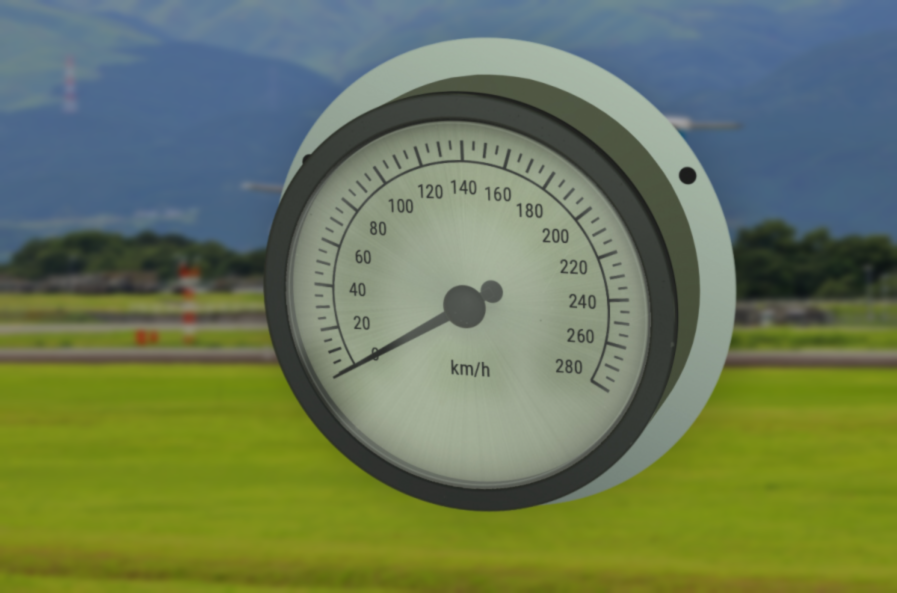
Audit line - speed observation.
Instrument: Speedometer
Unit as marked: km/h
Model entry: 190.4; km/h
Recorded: 0; km/h
